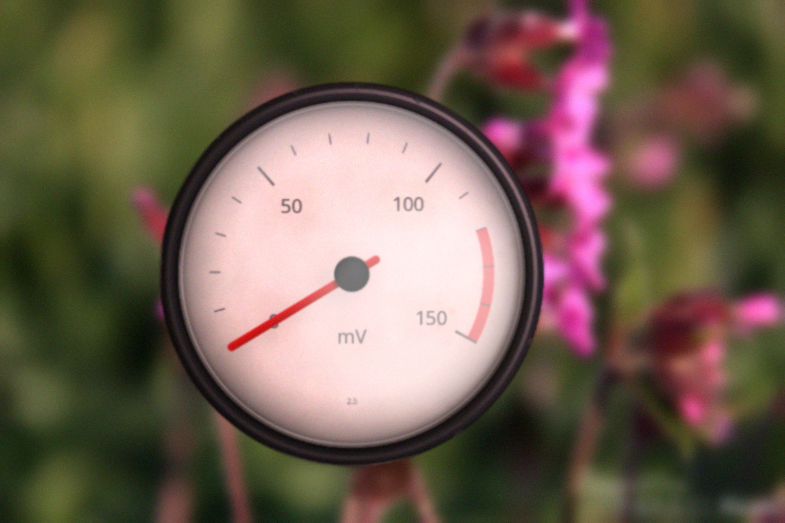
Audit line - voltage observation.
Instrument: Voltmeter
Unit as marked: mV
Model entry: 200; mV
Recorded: 0; mV
